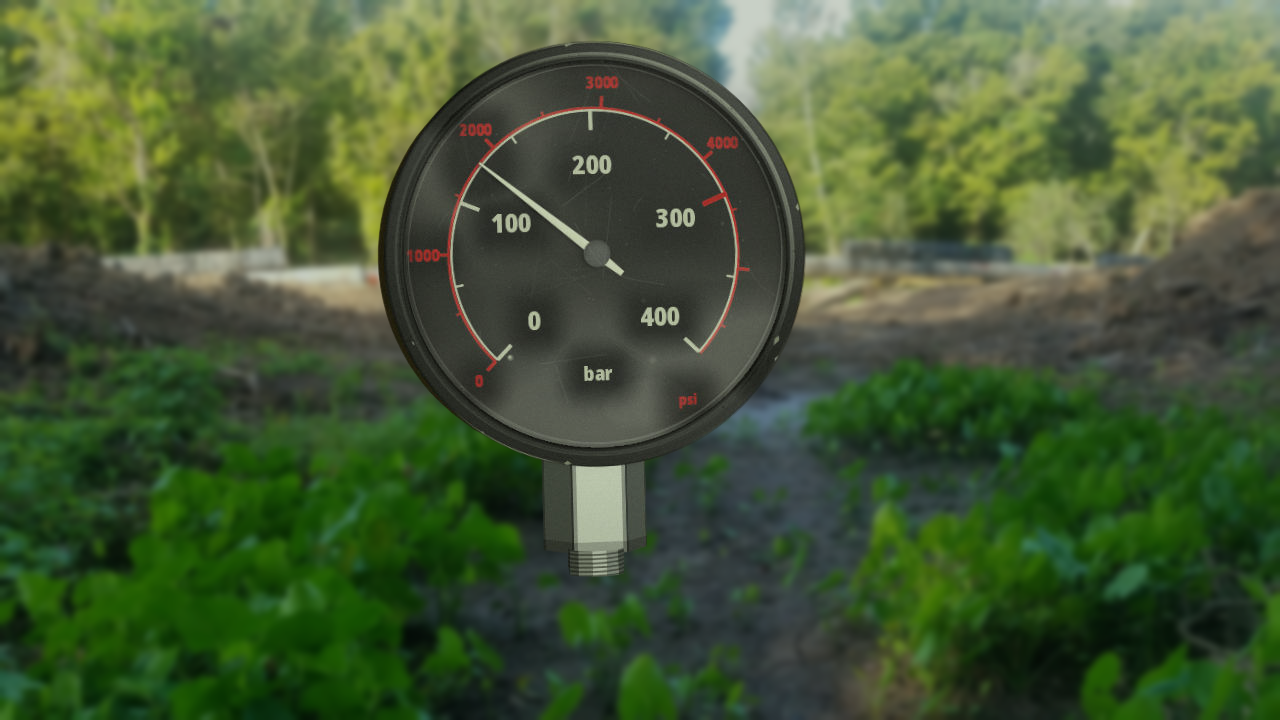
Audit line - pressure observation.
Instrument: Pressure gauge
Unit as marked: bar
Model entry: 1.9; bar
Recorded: 125; bar
